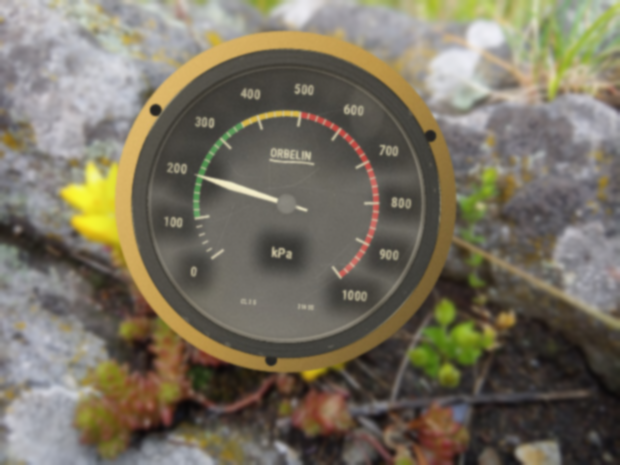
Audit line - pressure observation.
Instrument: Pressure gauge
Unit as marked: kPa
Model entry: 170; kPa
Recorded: 200; kPa
